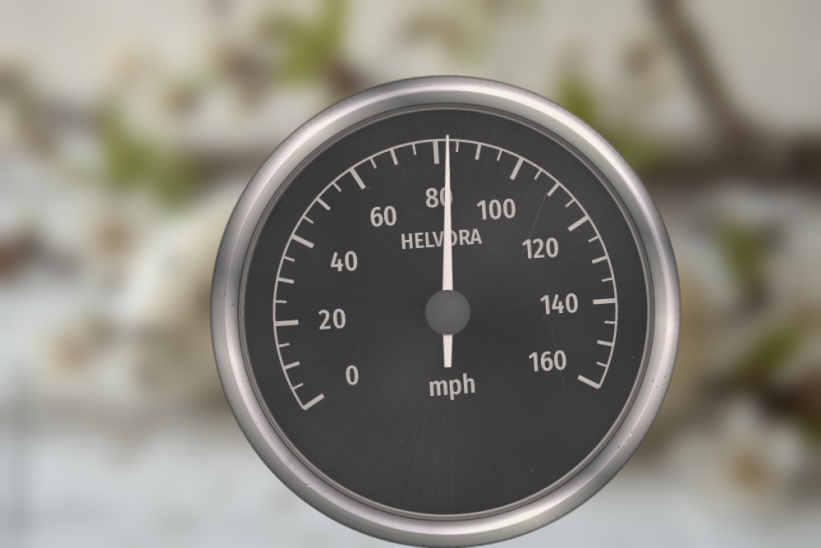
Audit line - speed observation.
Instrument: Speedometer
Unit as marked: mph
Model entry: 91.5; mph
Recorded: 82.5; mph
